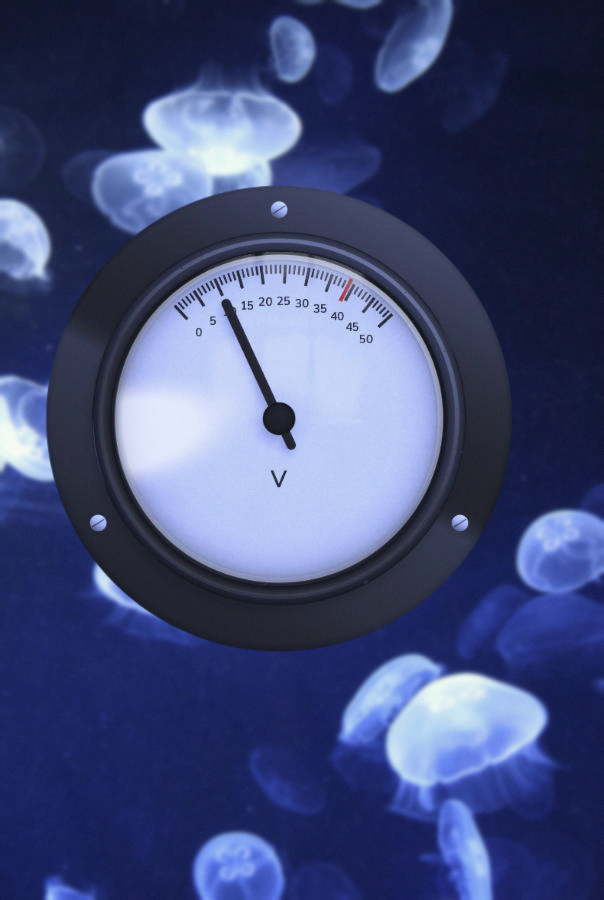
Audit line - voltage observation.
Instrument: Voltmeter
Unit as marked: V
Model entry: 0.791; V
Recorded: 10; V
